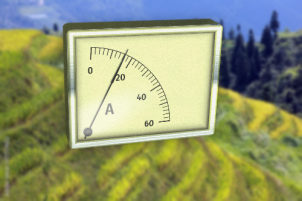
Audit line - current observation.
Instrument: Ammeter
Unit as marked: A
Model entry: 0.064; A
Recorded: 16; A
